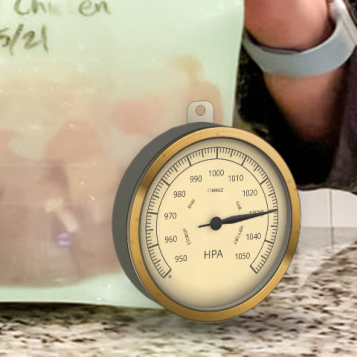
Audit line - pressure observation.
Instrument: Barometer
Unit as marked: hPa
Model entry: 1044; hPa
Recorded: 1030; hPa
